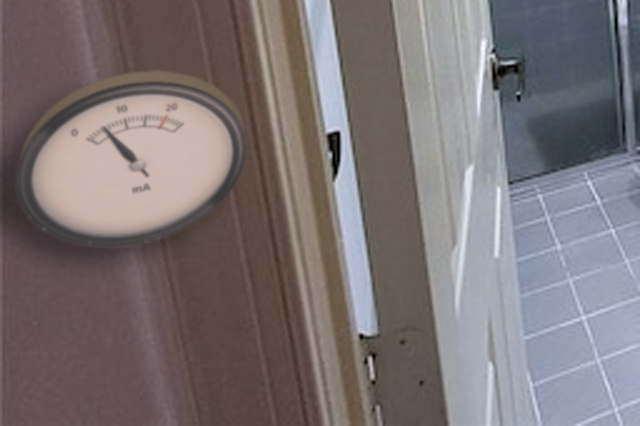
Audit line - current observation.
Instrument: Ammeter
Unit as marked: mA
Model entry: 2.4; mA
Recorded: 5; mA
